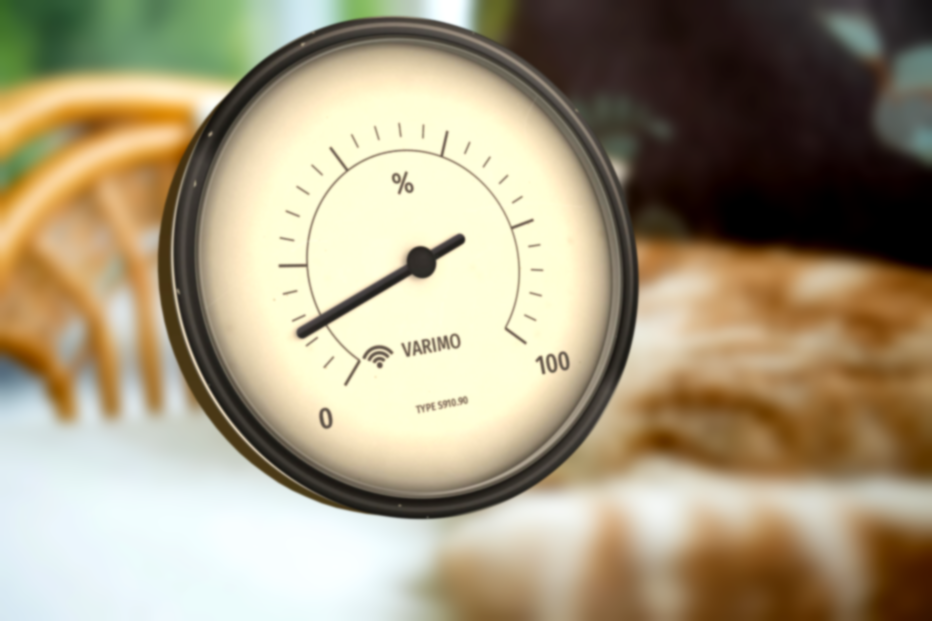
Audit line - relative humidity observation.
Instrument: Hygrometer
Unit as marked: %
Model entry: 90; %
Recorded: 10; %
